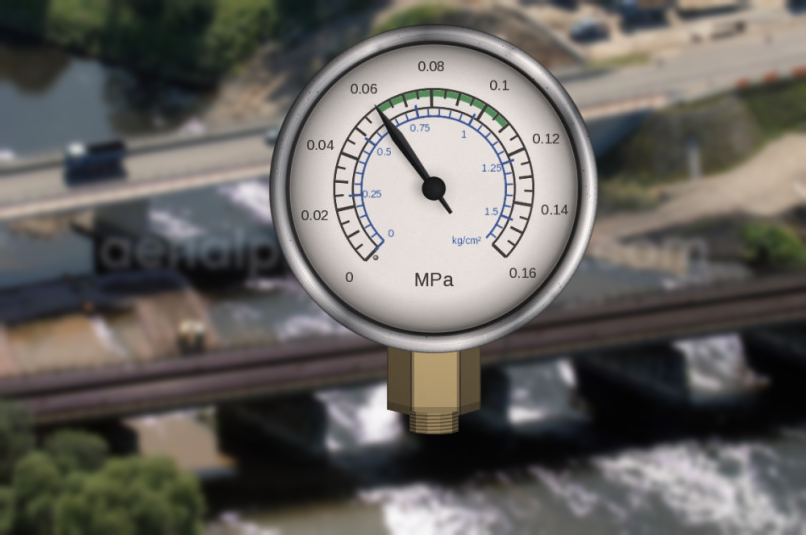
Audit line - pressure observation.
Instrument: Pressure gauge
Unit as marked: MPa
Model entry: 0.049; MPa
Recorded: 0.06; MPa
